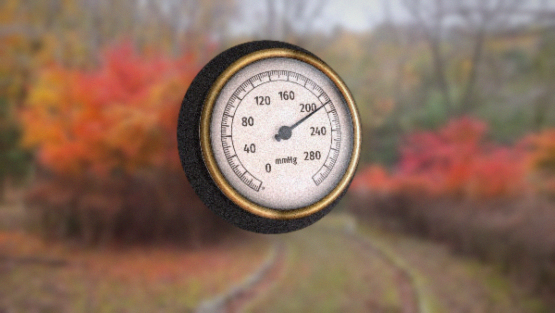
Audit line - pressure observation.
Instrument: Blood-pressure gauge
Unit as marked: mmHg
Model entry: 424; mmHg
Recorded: 210; mmHg
